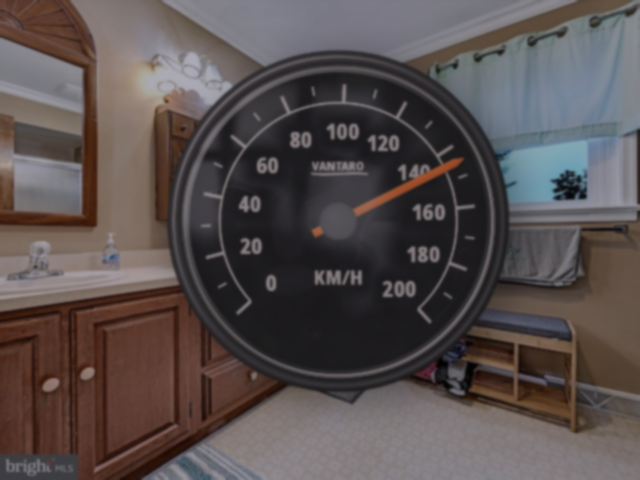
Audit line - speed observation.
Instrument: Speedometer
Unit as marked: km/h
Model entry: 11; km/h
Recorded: 145; km/h
